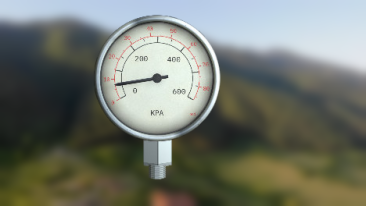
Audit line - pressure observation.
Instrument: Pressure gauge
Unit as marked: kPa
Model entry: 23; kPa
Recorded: 50; kPa
